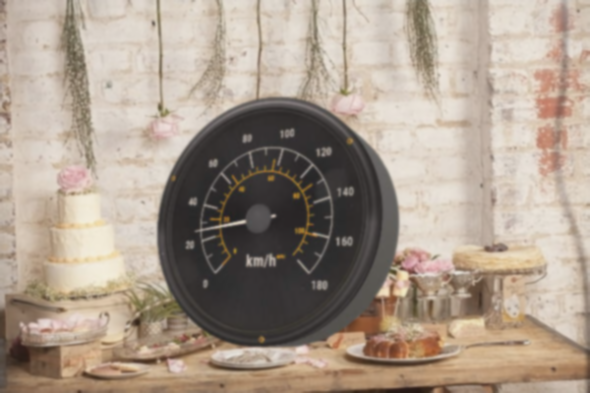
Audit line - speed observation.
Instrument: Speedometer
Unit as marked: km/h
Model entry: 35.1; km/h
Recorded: 25; km/h
